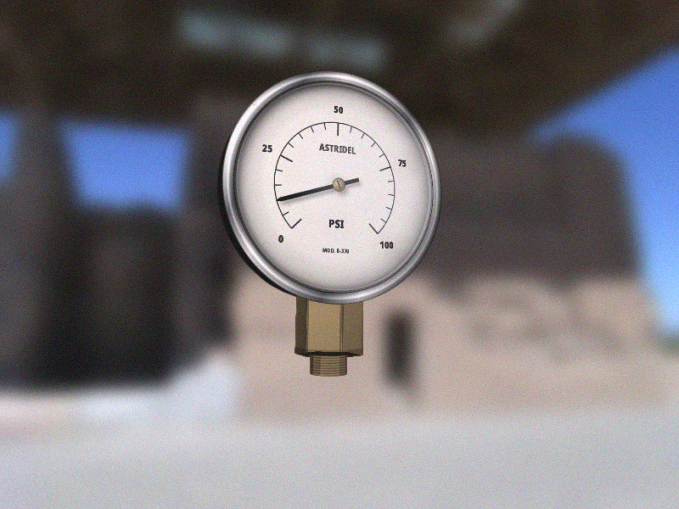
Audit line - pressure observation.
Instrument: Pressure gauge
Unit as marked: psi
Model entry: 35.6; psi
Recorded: 10; psi
